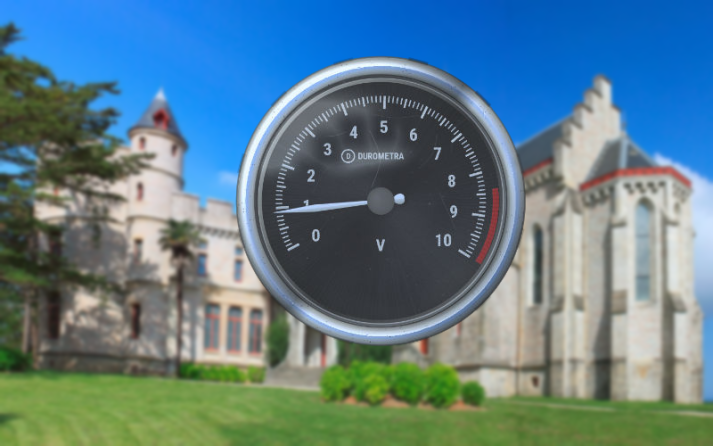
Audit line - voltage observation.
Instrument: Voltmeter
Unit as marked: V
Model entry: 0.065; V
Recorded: 0.9; V
